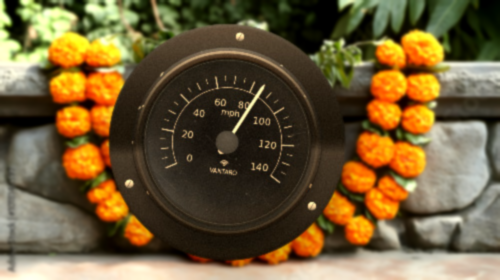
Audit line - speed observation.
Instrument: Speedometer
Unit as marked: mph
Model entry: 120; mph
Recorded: 85; mph
